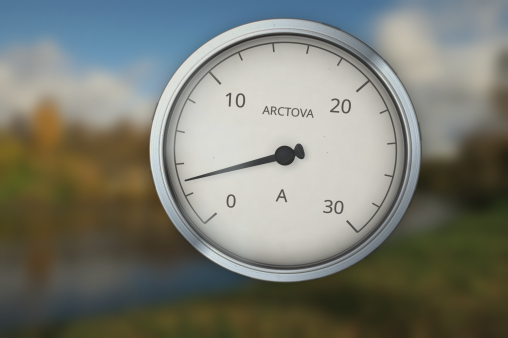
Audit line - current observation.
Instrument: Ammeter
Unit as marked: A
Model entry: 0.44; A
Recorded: 3; A
